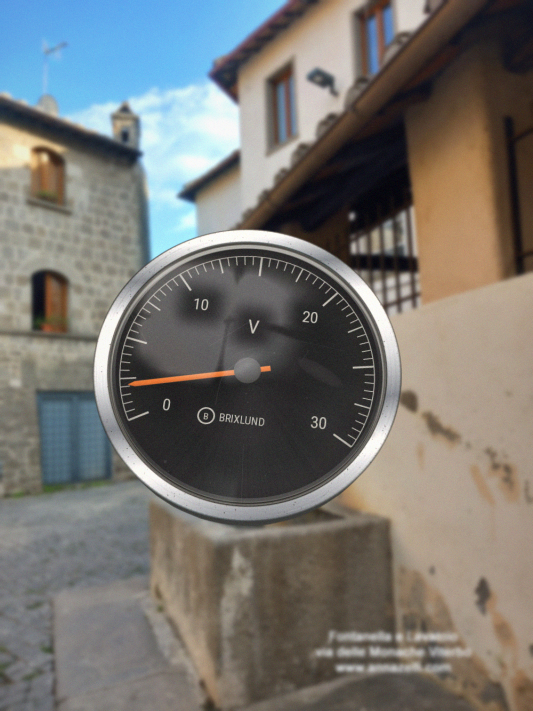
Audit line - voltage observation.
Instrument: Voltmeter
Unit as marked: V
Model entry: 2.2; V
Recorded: 2; V
